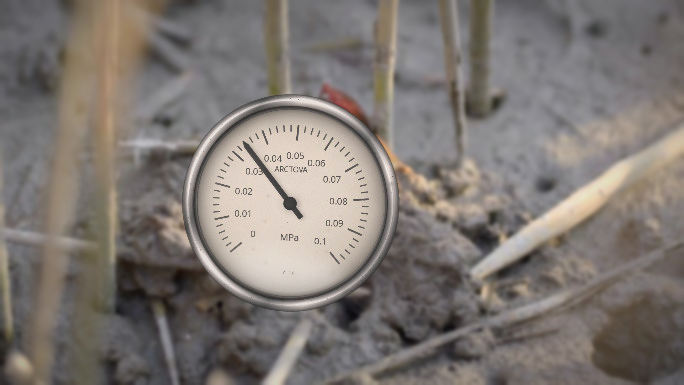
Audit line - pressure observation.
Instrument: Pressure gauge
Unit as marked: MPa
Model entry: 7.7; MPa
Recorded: 0.034; MPa
